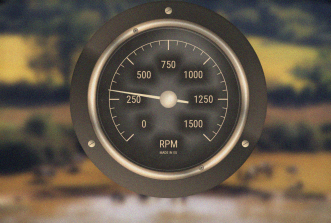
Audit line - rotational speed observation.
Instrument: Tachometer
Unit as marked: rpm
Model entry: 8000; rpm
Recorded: 300; rpm
